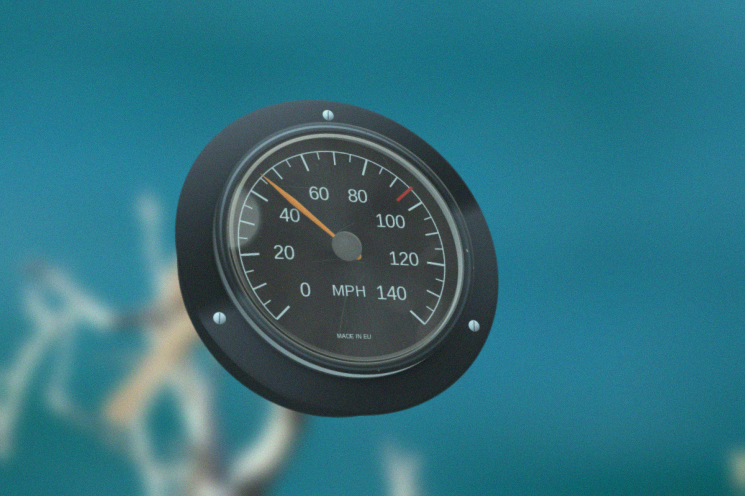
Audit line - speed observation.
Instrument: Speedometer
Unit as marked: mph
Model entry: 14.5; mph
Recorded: 45; mph
